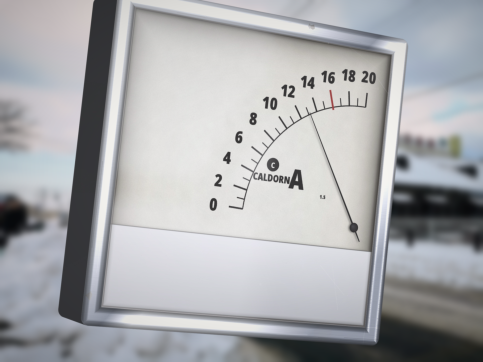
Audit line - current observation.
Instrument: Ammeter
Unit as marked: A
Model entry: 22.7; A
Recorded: 13; A
